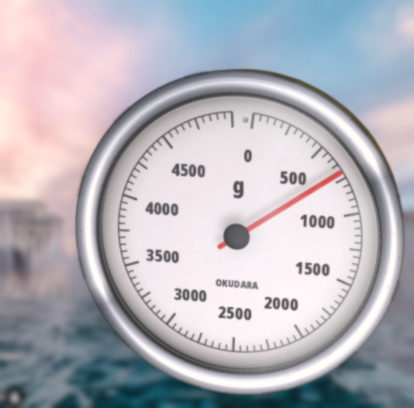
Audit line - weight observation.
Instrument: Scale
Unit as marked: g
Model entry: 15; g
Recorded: 700; g
